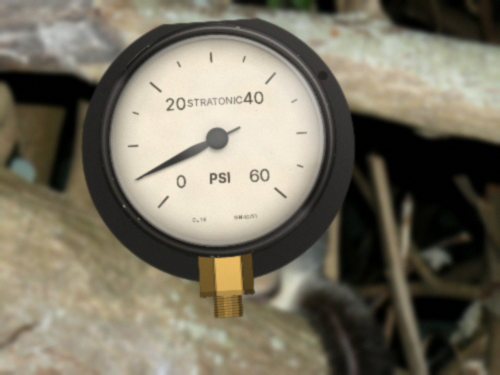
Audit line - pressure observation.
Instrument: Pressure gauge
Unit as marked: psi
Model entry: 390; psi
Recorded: 5; psi
